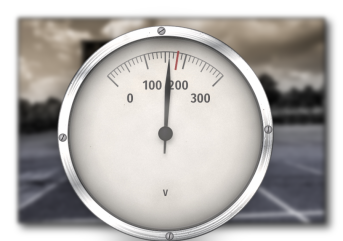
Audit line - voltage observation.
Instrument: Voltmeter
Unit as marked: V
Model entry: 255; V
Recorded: 160; V
